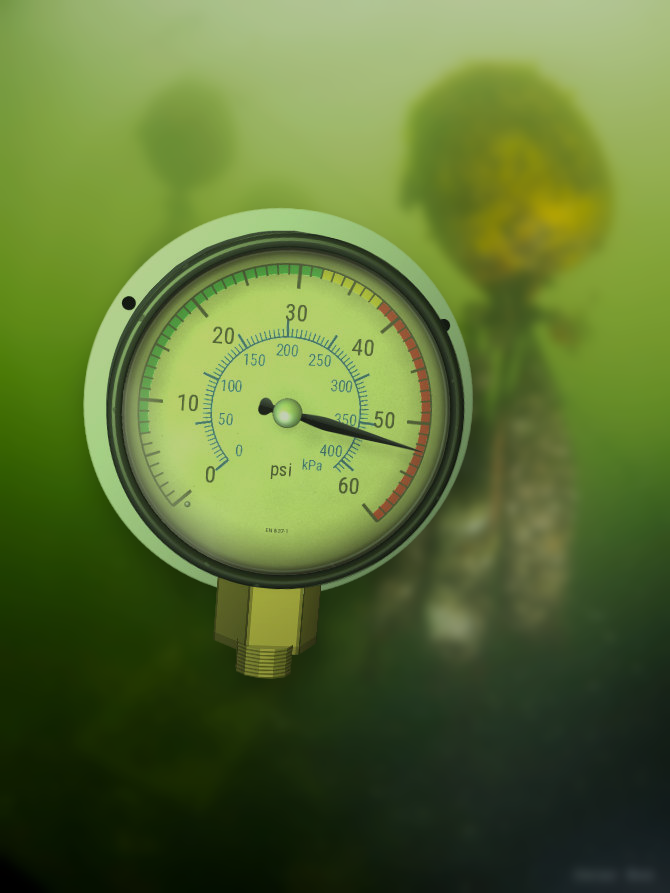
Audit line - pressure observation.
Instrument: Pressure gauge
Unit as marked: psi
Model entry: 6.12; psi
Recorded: 52.5; psi
